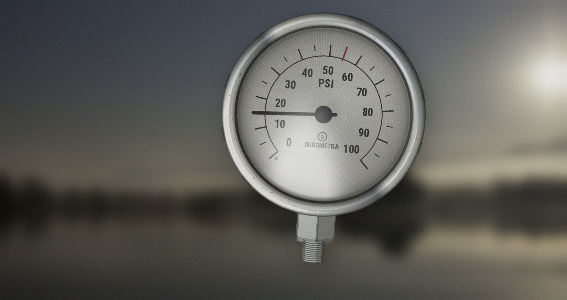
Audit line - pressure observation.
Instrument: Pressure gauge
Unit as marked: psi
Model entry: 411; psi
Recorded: 15; psi
